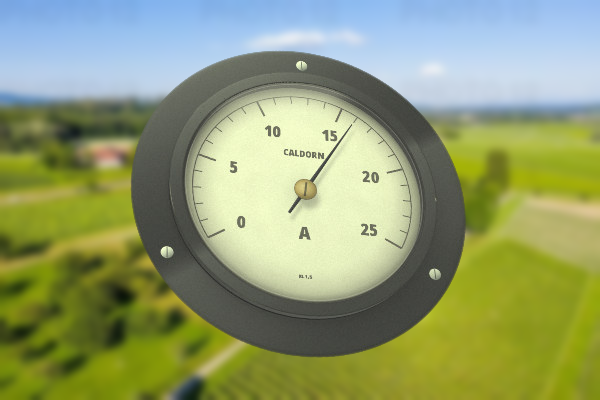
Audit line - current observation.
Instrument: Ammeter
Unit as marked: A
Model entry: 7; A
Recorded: 16; A
